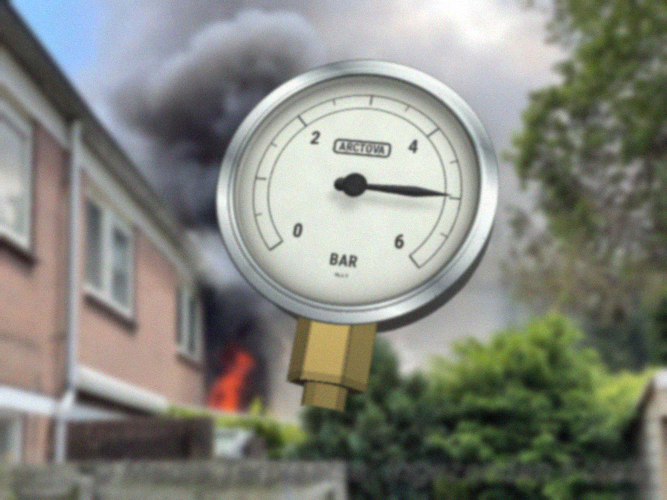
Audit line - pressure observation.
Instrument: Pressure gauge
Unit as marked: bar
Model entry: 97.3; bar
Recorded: 5; bar
